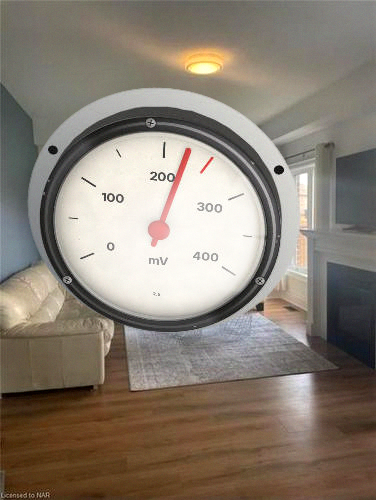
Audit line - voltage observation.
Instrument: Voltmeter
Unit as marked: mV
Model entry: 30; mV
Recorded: 225; mV
